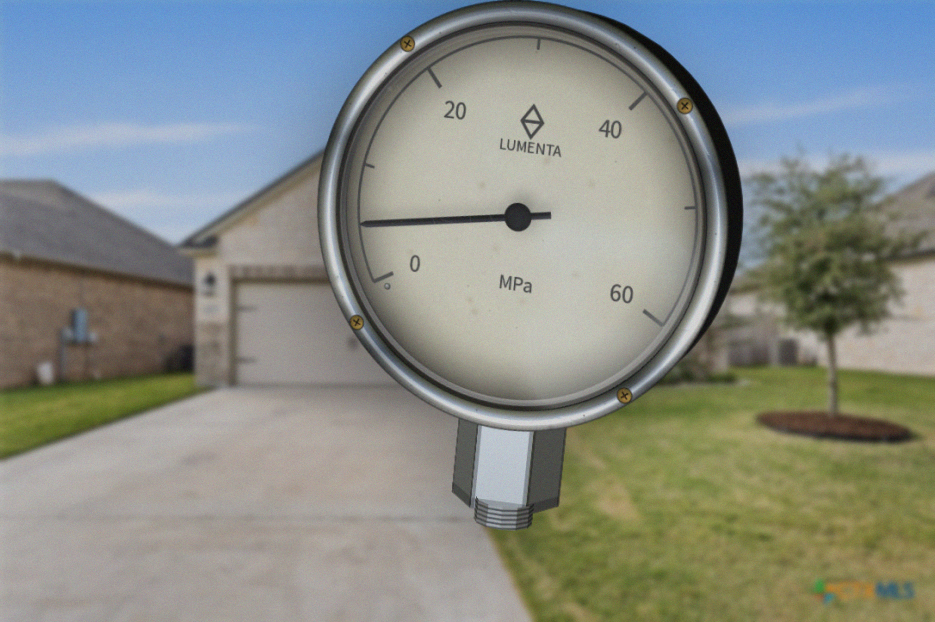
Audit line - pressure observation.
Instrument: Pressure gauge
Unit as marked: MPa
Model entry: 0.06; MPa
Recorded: 5; MPa
